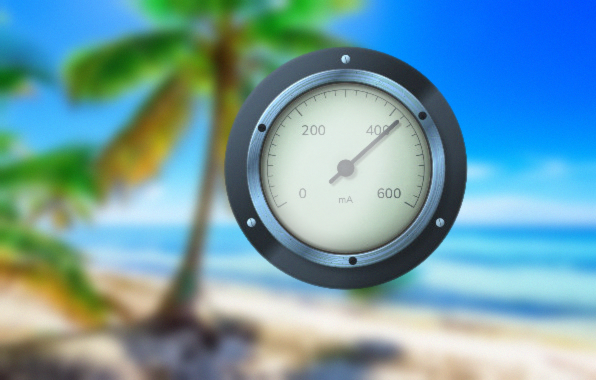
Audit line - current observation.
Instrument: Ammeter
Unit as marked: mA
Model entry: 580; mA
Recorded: 420; mA
